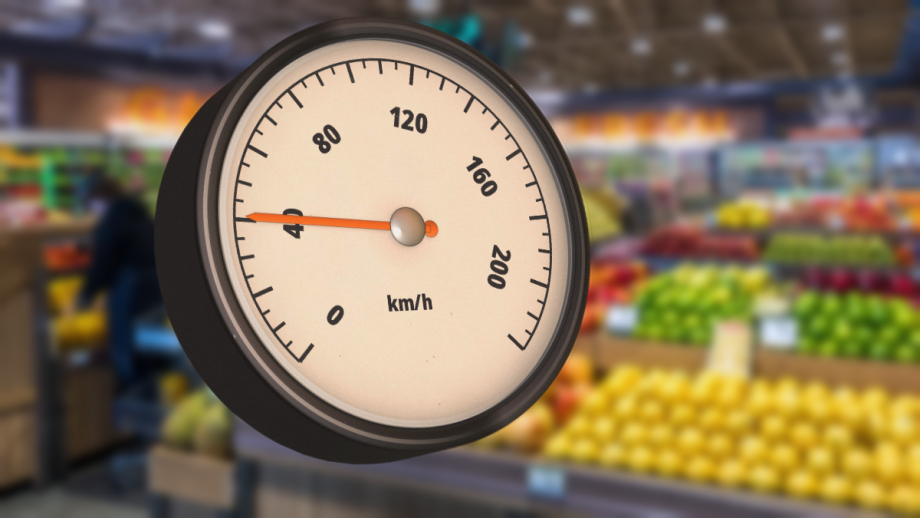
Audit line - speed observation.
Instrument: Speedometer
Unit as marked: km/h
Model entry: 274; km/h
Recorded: 40; km/h
